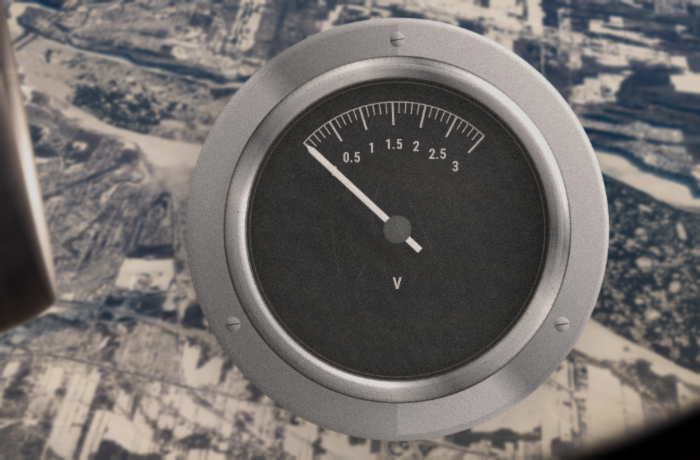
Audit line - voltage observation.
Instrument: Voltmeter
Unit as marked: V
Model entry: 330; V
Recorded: 0; V
